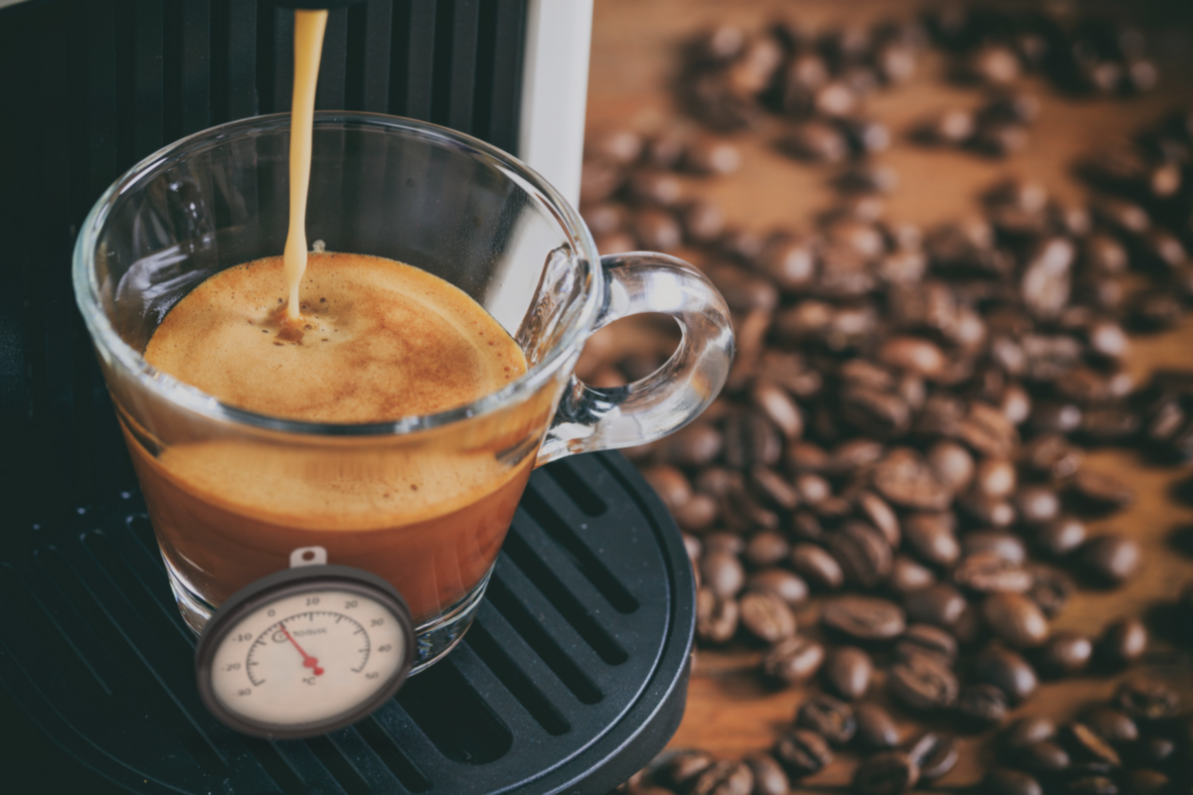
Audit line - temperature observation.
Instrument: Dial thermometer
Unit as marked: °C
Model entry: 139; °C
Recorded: 0; °C
